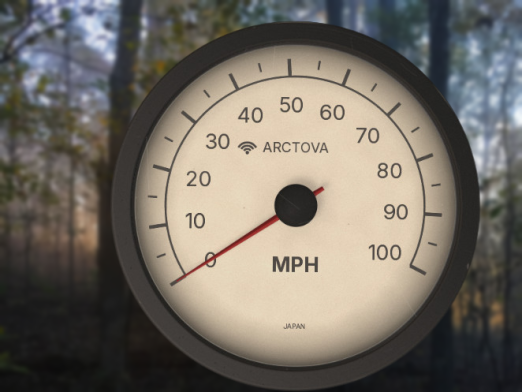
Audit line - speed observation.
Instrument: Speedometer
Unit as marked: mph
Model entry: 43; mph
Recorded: 0; mph
